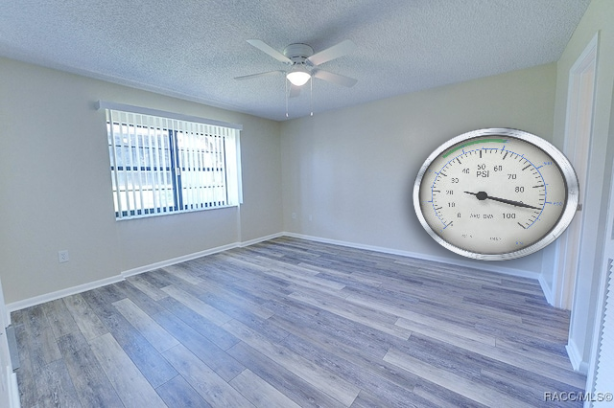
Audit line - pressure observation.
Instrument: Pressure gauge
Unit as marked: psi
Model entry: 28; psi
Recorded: 90; psi
